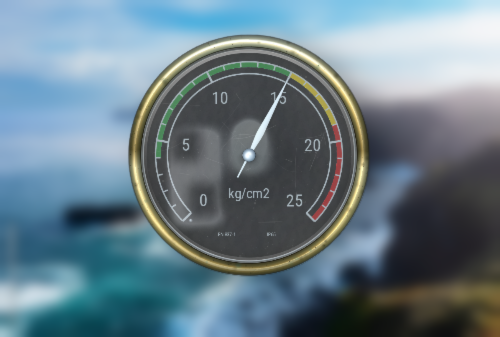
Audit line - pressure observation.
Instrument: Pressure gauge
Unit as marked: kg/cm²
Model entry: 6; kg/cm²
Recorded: 15; kg/cm²
